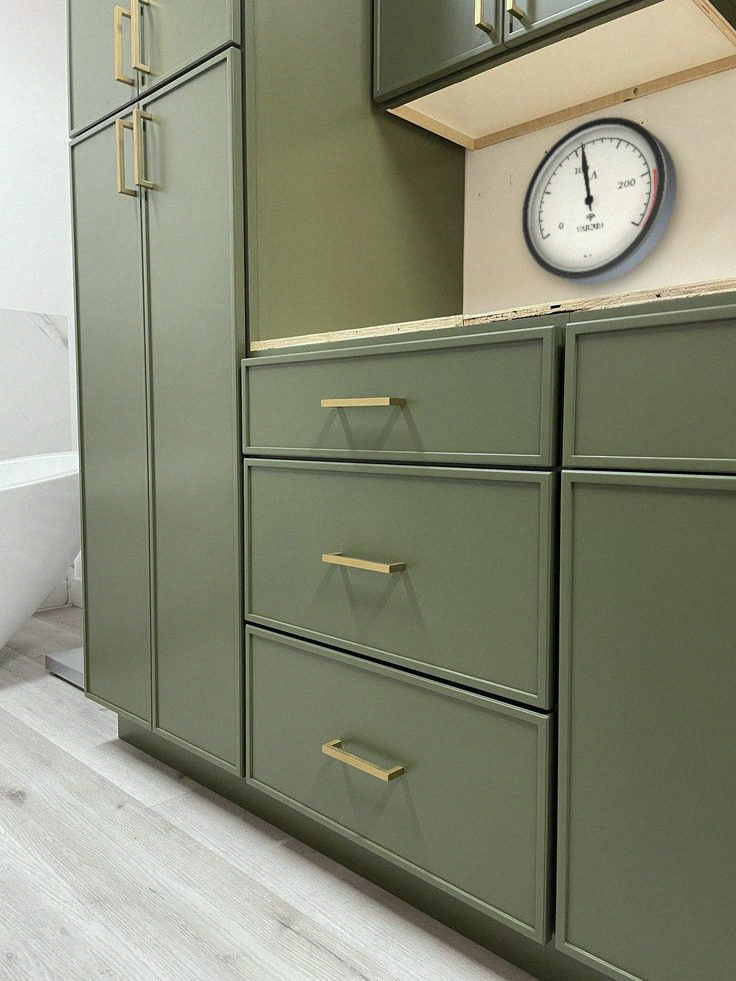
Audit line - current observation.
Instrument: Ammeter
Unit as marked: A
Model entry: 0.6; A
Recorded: 110; A
